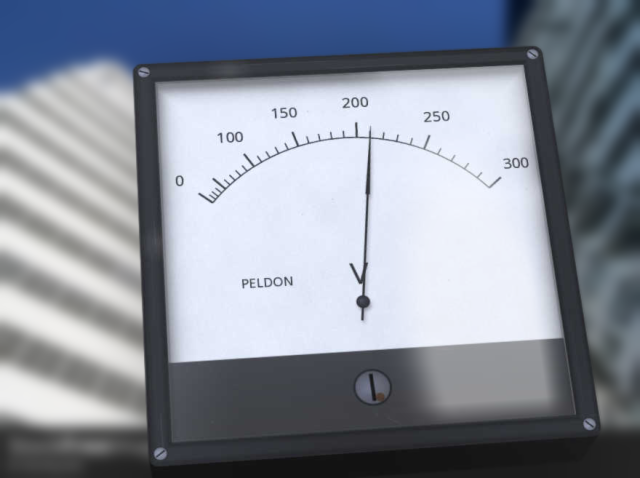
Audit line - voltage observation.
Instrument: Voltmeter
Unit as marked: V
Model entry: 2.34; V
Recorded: 210; V
